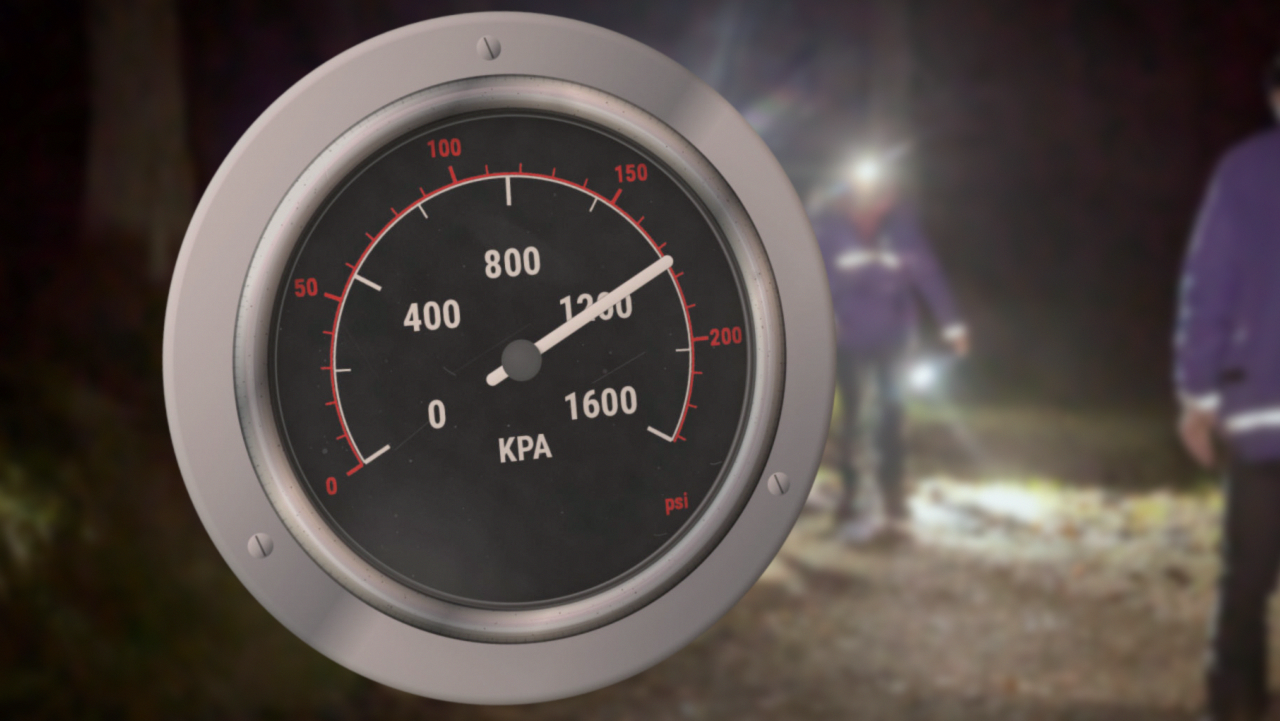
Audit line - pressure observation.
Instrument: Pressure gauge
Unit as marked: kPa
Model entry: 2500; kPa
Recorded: 1200; kPa
